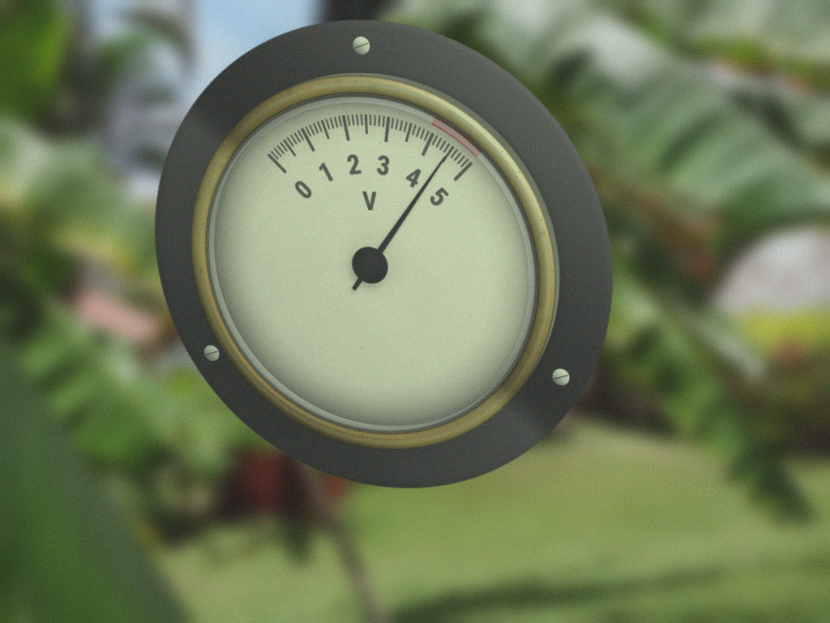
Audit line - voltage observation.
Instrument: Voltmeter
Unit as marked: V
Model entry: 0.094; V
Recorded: 4.5; V
